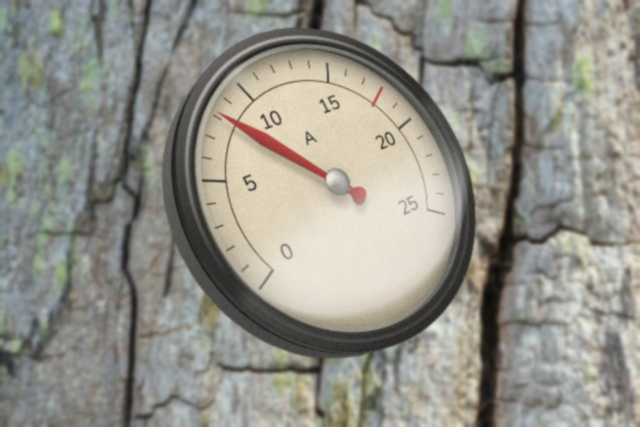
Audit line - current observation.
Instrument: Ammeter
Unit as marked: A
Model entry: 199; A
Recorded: 8; A
